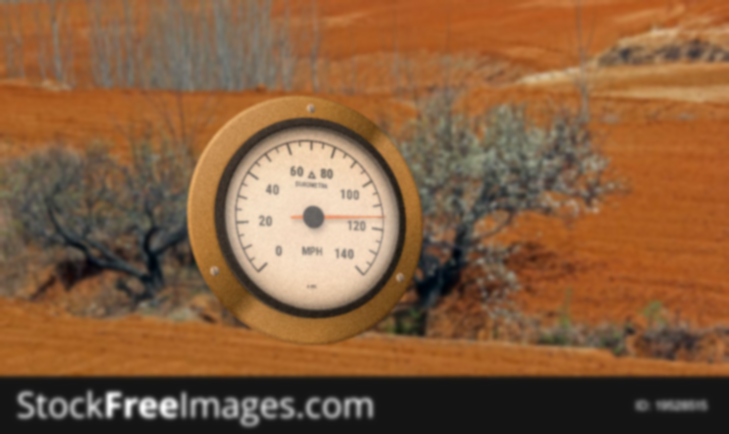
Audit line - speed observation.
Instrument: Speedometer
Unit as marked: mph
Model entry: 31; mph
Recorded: 115; mph
